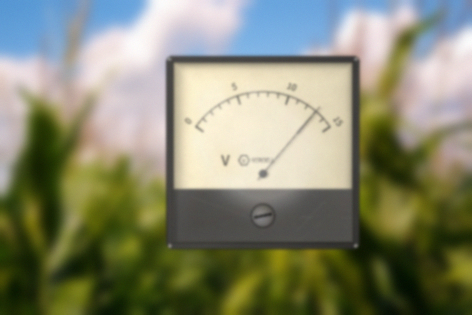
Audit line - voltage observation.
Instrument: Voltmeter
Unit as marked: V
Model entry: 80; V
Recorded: 13; V
